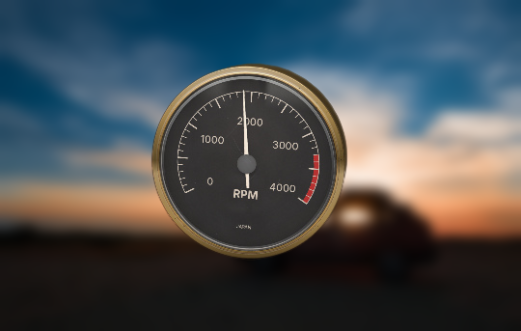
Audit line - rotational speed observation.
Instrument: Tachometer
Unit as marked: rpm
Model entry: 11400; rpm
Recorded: 1900; rpm
